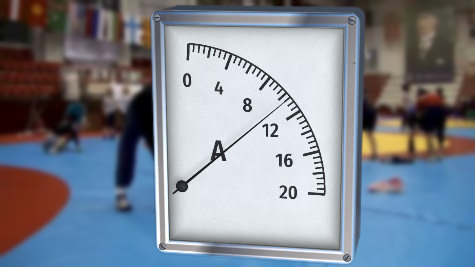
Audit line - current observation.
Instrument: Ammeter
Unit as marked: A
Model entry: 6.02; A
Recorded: 10.5; A
